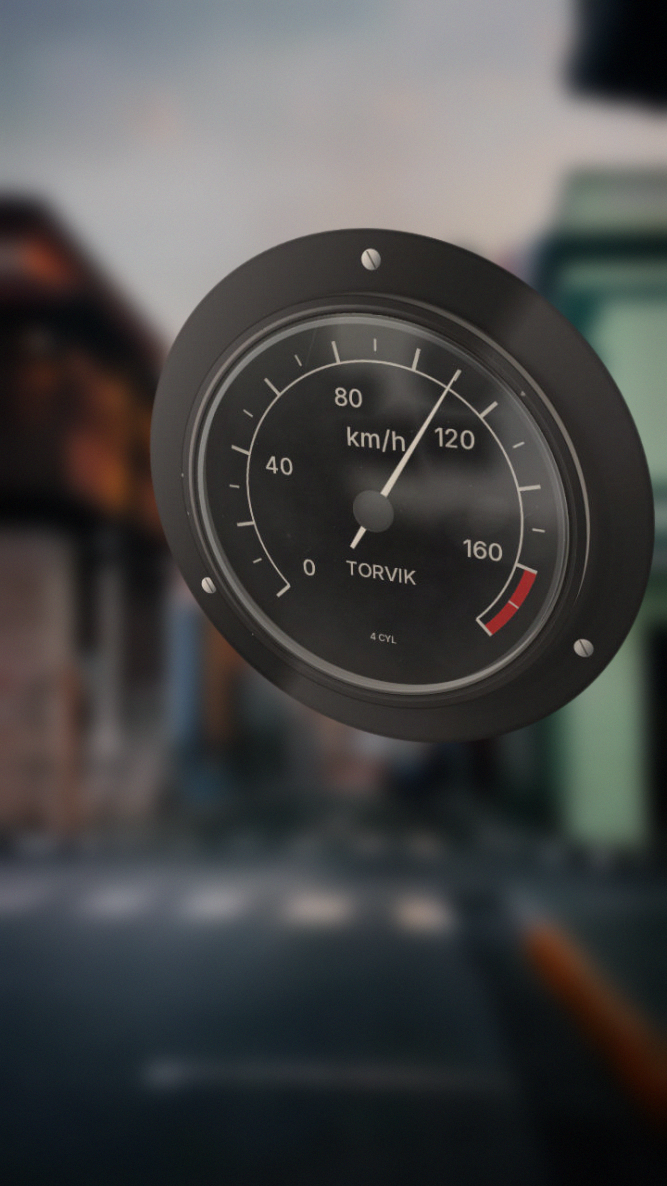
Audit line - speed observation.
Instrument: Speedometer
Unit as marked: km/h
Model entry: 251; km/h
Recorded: 110; km/h
